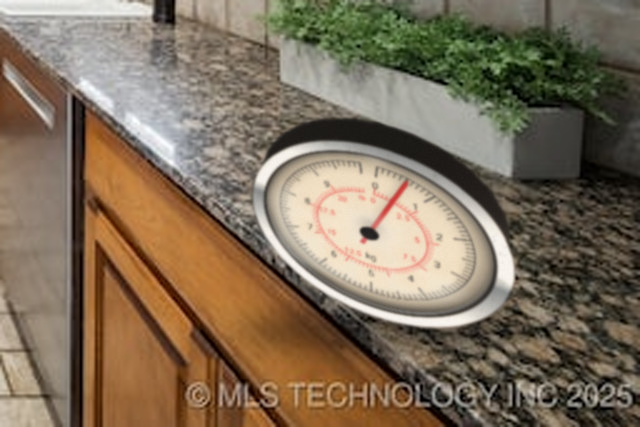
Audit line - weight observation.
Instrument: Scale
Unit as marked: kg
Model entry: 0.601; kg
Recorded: 0.5; kg
